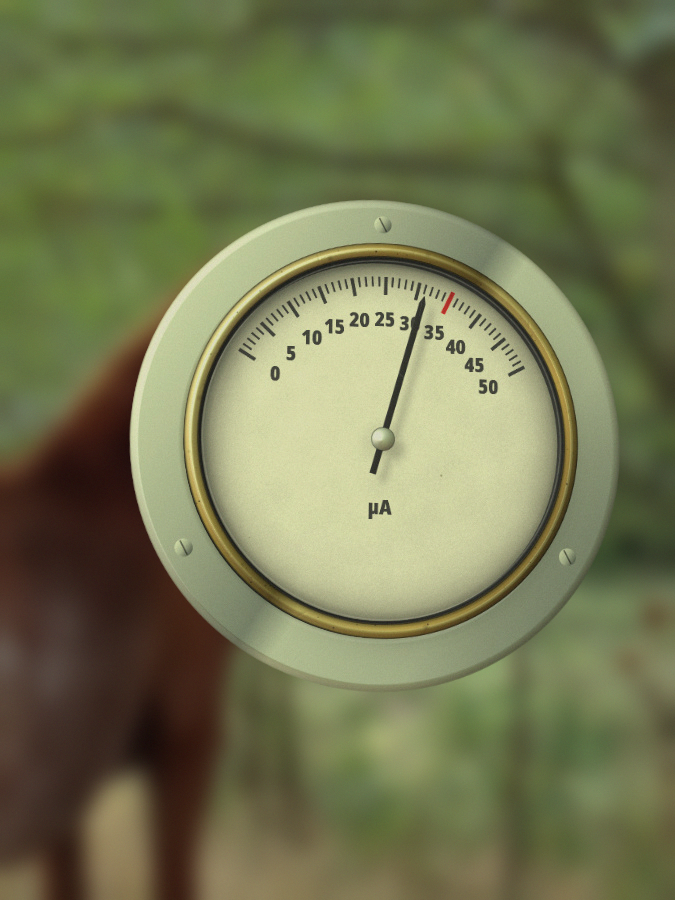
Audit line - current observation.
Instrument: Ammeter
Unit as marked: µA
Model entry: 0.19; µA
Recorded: 31; µA
